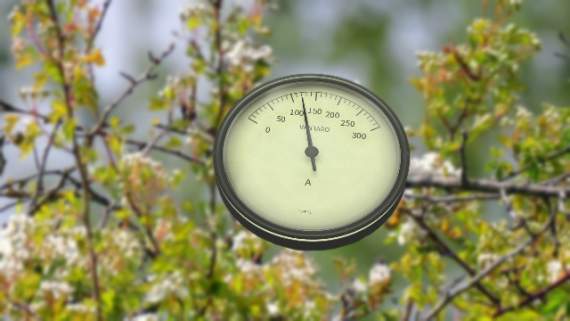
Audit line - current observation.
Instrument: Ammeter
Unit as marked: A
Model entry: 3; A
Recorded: 120; A
